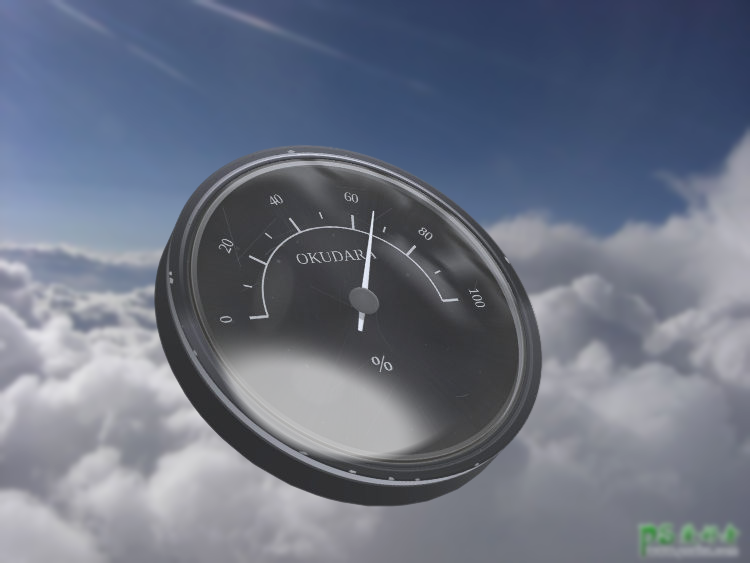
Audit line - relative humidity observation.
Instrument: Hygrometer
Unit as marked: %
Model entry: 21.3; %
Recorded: 65; %
